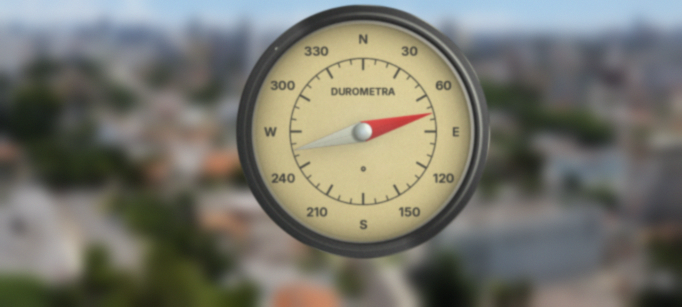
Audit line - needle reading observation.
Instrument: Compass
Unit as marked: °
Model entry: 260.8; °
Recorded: 75; °
